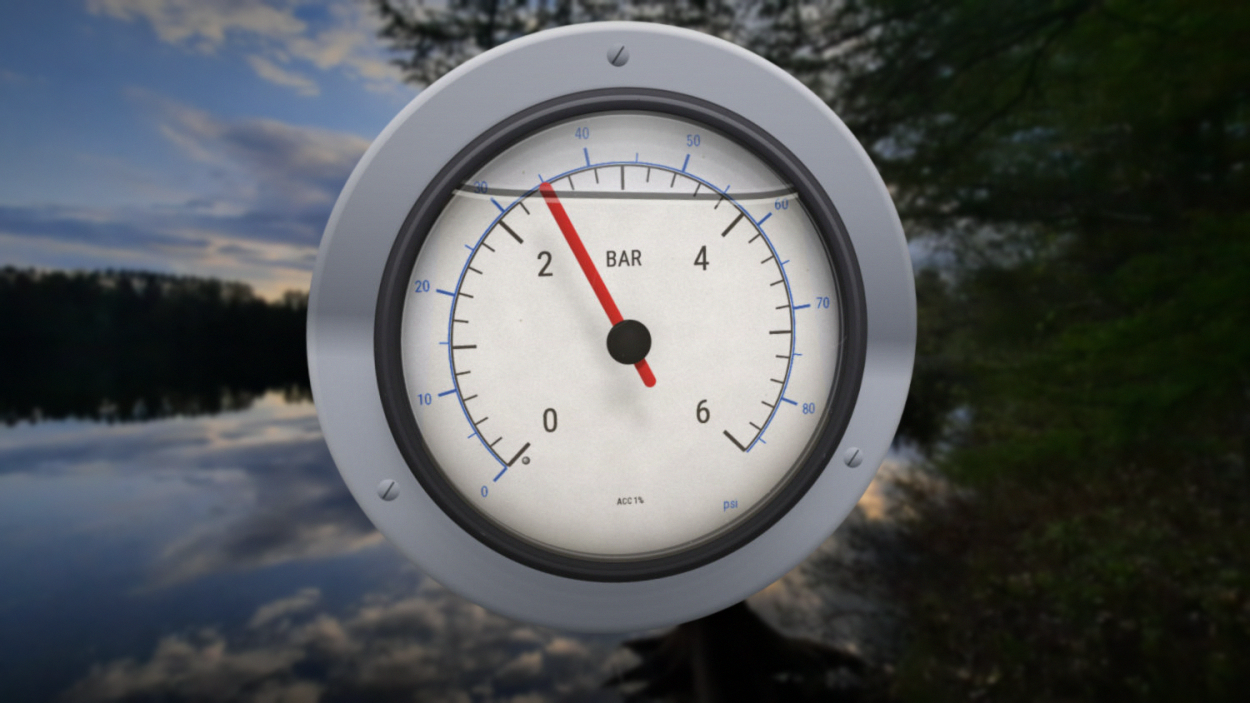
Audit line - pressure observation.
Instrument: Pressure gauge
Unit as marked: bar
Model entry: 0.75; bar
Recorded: 2.4; bar
